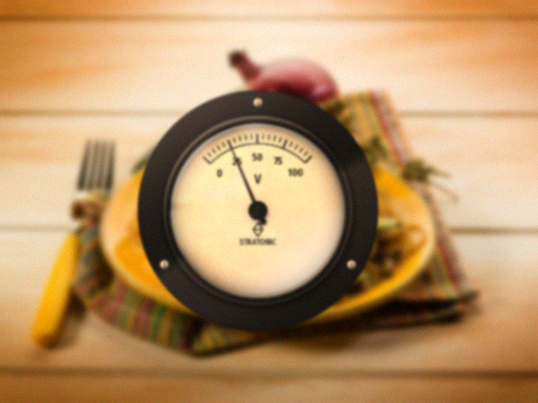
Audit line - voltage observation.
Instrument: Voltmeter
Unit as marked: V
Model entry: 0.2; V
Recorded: 25; V
